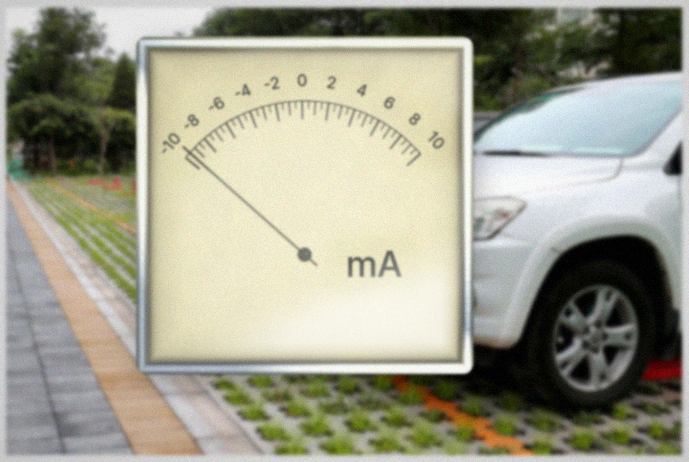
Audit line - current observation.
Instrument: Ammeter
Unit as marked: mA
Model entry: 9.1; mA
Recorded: -9.5; mA
